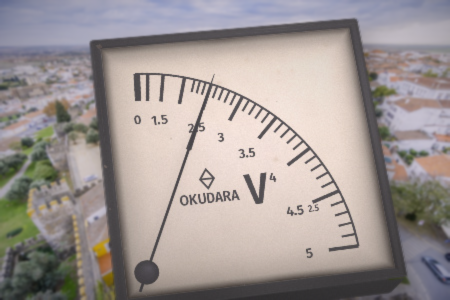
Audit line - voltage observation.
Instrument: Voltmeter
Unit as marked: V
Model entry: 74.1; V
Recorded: 2.5; V
